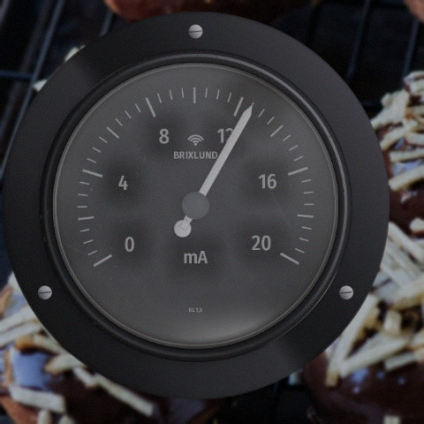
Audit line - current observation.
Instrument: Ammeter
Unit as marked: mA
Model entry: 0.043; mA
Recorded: 12.5; mA
